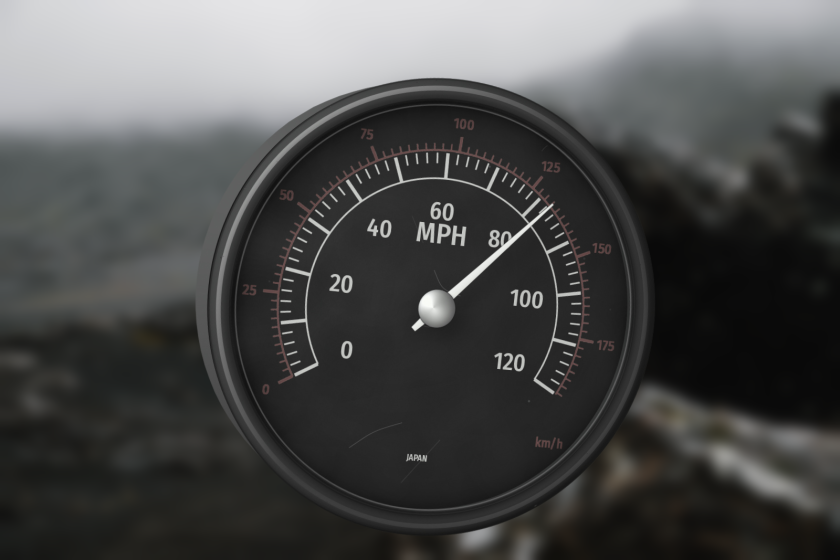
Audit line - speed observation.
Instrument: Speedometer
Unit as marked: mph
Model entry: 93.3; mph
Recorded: 82; mph
